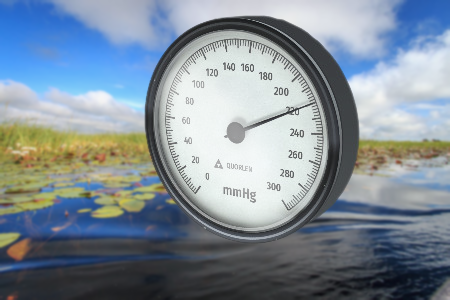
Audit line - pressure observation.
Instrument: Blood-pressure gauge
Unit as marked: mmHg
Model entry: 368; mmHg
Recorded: 220; mmHg
